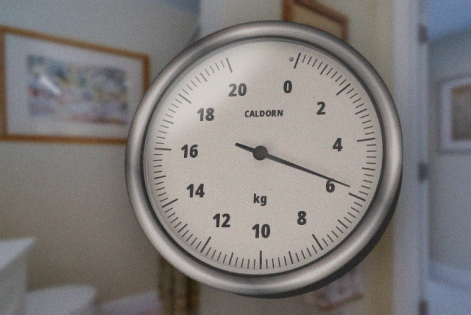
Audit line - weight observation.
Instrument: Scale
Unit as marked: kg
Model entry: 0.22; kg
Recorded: 5.8; kg
